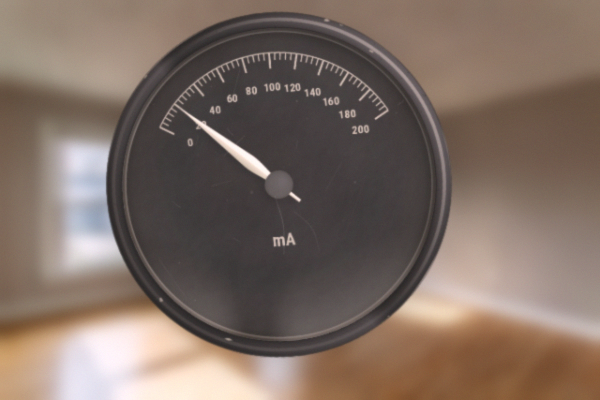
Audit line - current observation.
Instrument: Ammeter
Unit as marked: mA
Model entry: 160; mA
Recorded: 20; mA
